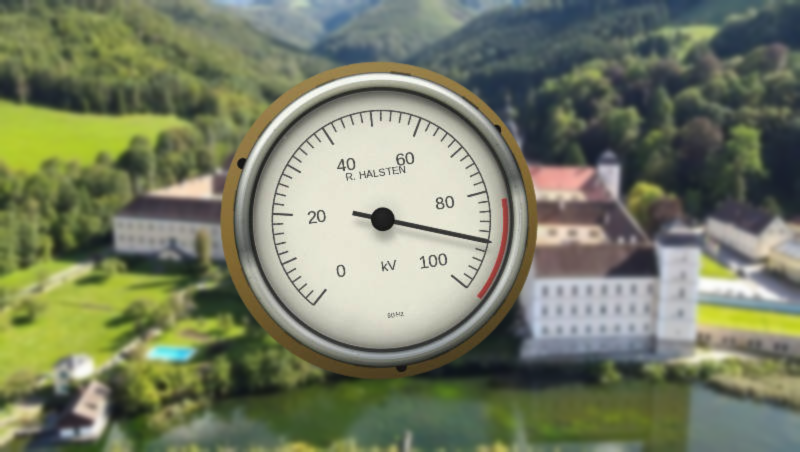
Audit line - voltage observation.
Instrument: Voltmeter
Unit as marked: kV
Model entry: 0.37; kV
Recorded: 90; kV
